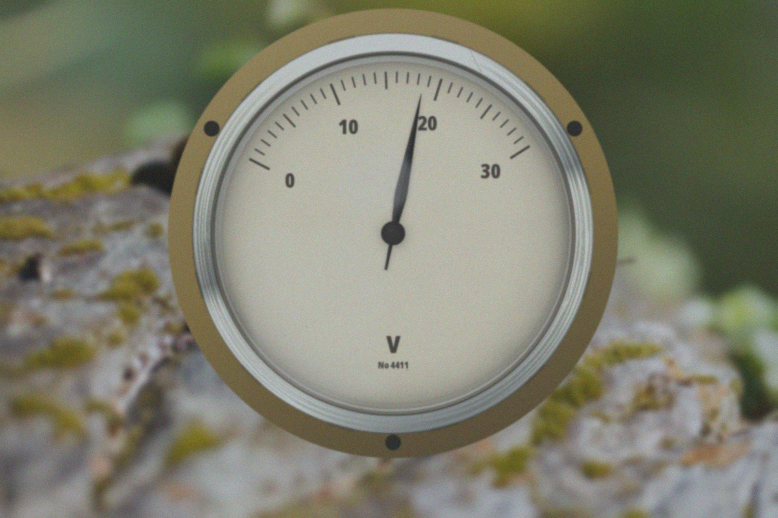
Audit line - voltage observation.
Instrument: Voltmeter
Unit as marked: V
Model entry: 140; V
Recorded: 18.5; V
